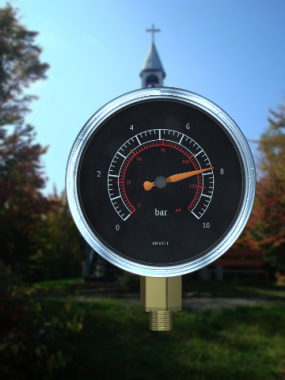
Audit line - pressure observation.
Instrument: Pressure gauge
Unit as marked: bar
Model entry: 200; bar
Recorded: 7.8; bar
